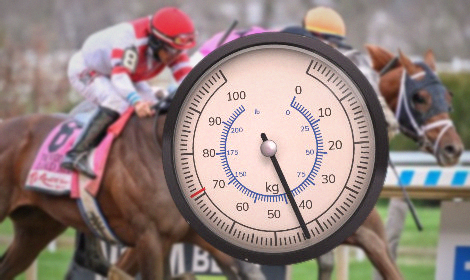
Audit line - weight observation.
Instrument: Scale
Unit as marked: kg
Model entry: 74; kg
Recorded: 43; kg
